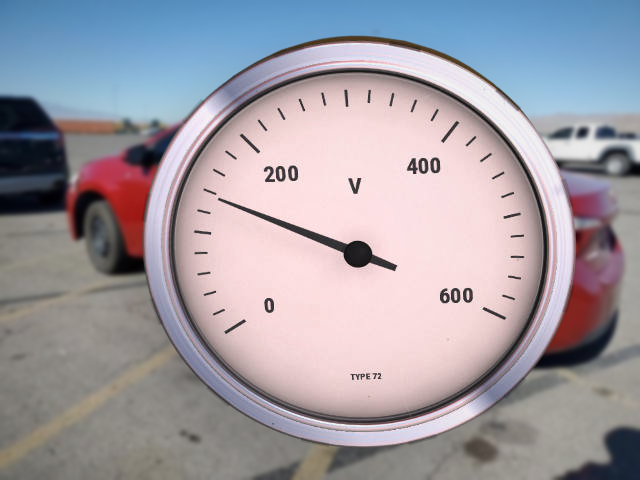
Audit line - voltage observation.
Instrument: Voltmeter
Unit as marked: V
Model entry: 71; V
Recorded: 140; V
